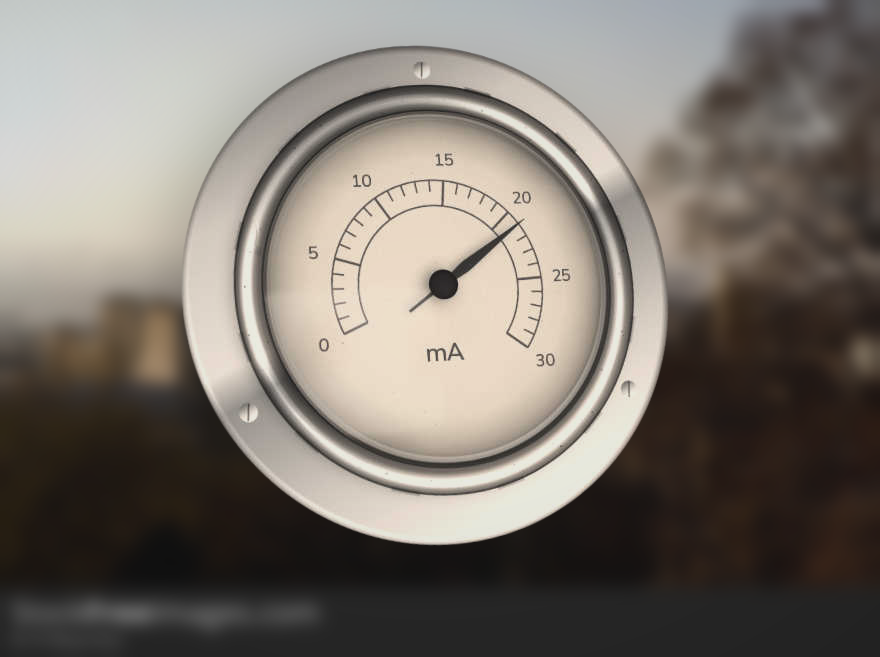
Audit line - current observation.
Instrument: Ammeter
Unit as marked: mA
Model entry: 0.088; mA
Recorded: 21; mA
